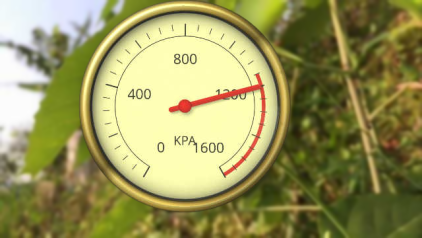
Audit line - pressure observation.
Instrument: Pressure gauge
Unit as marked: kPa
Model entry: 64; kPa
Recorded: 1200; kPa
